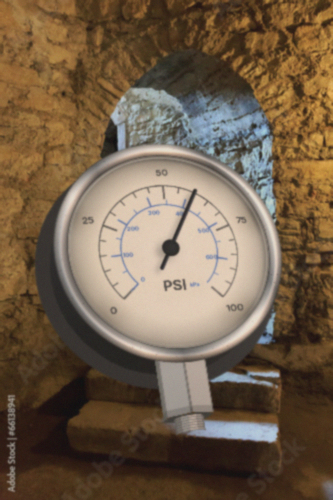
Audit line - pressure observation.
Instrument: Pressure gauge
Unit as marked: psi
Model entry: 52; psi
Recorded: 60; psi
